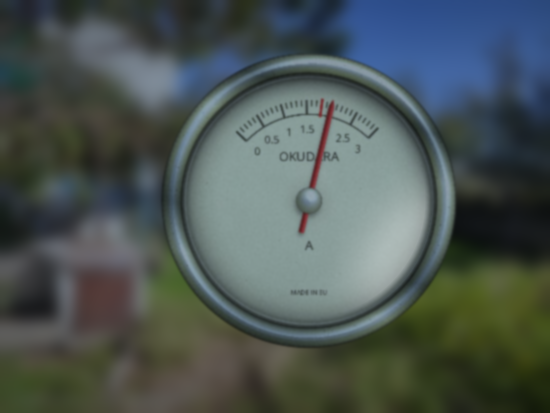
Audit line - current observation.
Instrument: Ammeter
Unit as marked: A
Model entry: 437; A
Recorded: 2; A
